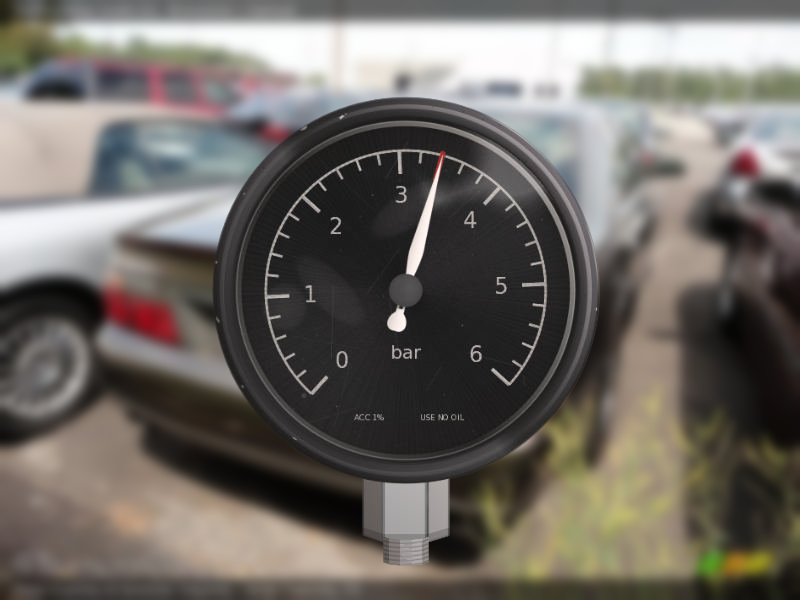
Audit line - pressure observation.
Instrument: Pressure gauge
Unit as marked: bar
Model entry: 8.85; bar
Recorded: 3.4; bar
